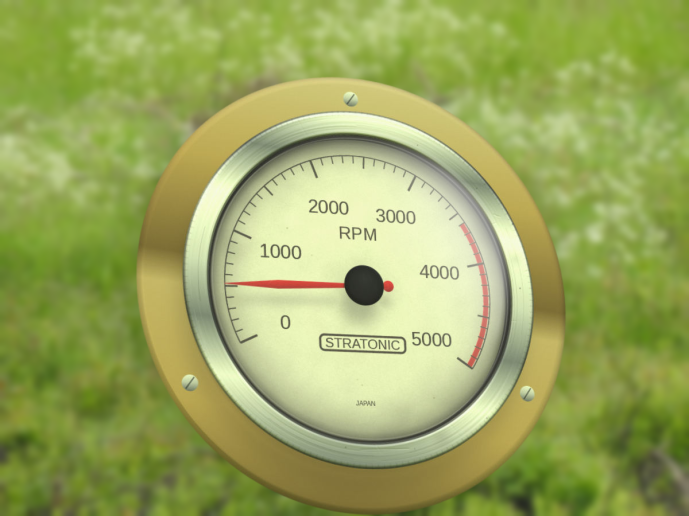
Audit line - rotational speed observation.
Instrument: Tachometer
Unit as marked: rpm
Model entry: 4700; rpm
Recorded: 500; rpm
